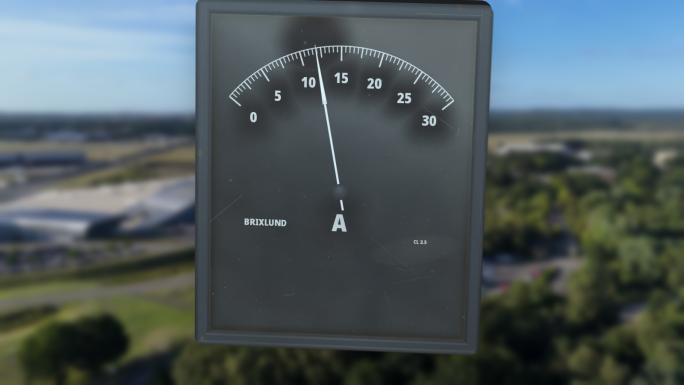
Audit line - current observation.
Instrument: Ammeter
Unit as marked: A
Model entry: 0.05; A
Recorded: 12; A
